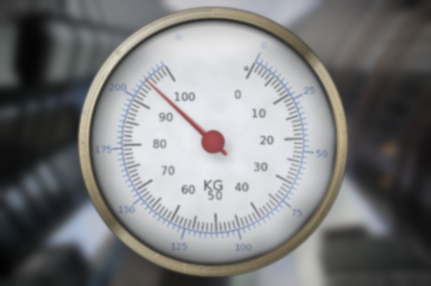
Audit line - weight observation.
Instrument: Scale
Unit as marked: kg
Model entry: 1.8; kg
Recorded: 95; kg
